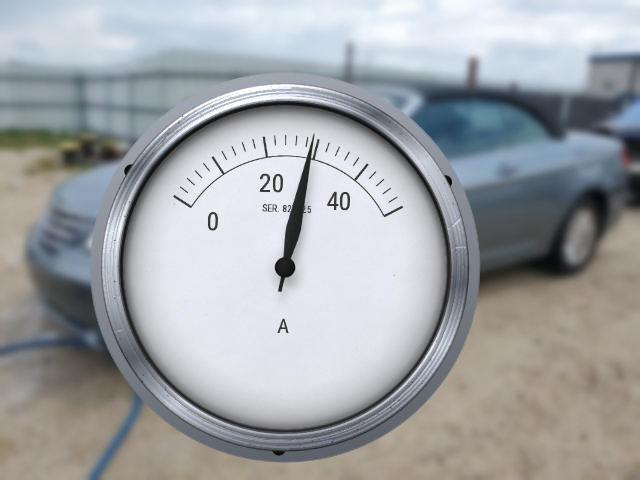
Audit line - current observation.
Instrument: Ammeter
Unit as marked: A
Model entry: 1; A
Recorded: 29; A
